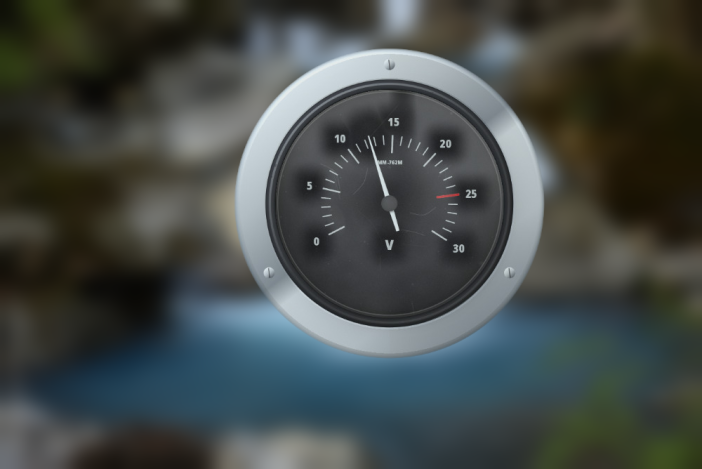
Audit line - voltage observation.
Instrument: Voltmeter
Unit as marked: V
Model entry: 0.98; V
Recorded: 12.5; V
